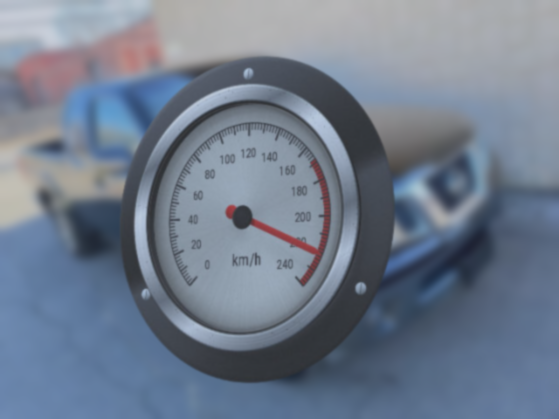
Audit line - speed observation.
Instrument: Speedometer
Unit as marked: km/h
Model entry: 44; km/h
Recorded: 220; km/h
